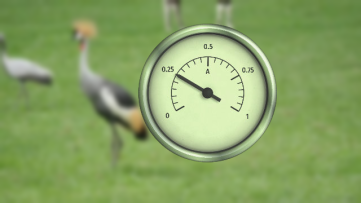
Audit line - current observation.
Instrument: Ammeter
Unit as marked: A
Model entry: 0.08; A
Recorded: 0.25; A
